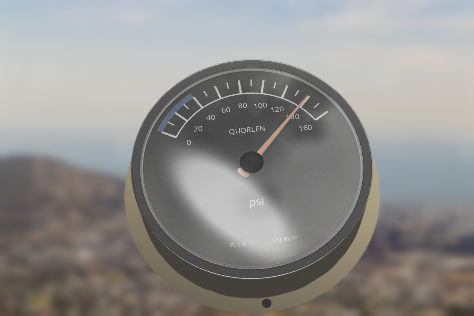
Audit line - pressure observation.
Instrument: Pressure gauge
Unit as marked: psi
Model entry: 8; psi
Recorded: 140; psi
